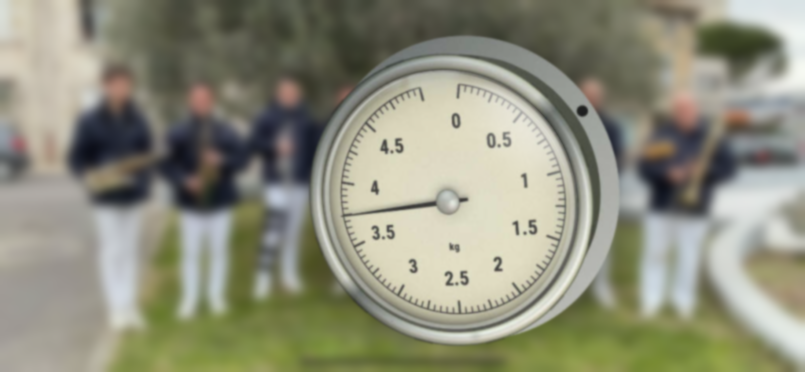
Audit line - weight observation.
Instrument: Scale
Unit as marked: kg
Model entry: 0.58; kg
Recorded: 3.75; kg
